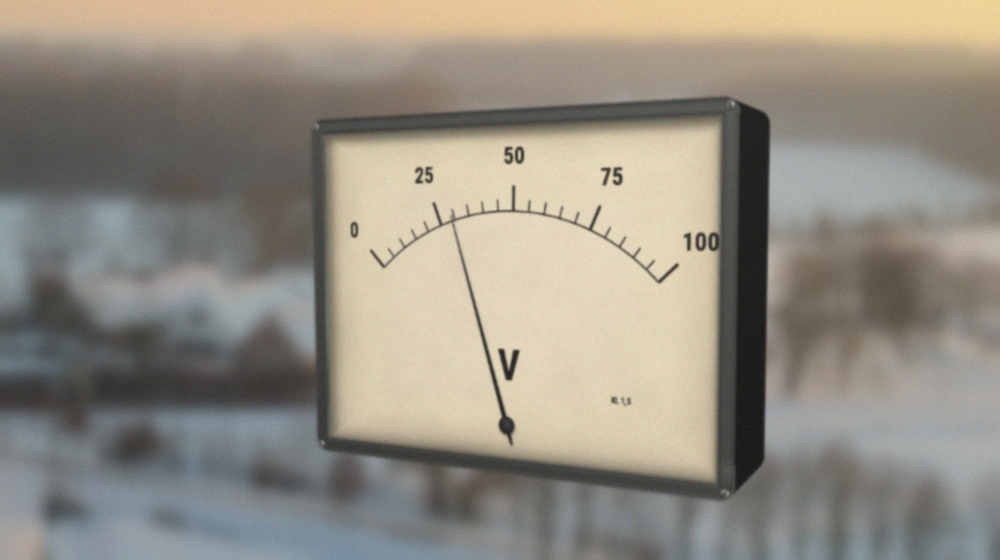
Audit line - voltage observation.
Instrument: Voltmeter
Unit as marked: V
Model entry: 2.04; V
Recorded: 30; V
